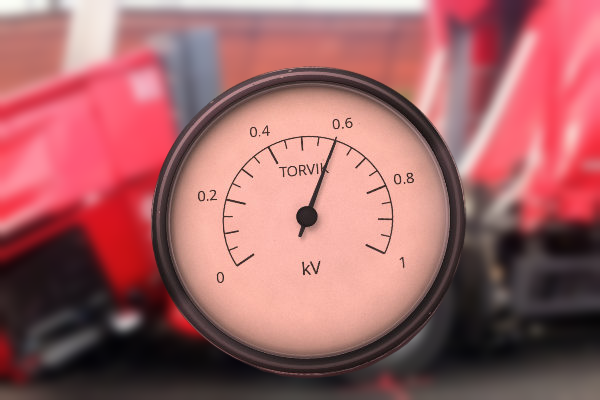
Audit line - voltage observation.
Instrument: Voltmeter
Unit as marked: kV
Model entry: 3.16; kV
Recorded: 0.6; kV
